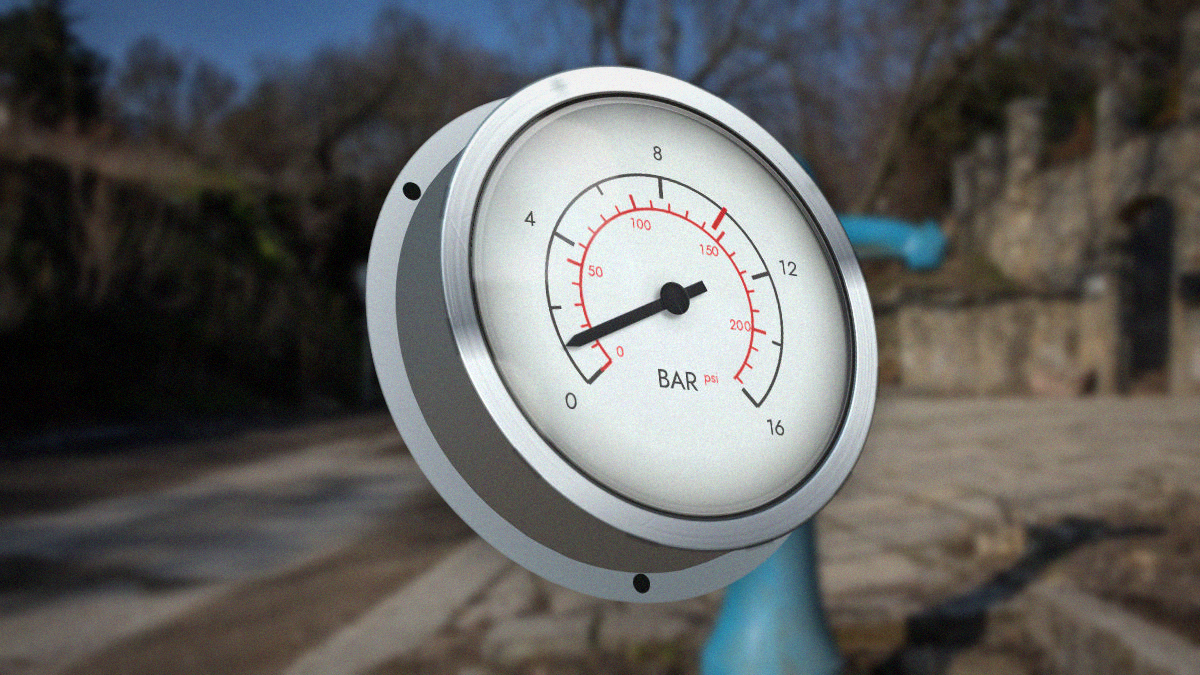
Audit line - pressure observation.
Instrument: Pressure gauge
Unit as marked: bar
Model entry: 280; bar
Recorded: 1; bar
